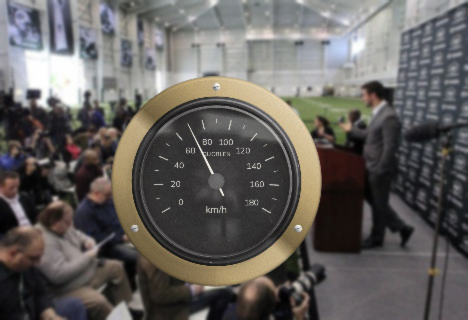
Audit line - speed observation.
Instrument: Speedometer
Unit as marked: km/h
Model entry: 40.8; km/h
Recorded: 70; km/h
